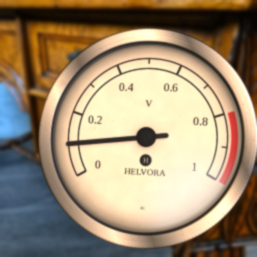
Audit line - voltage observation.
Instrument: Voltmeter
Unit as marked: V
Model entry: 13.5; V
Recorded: 0.1; V
